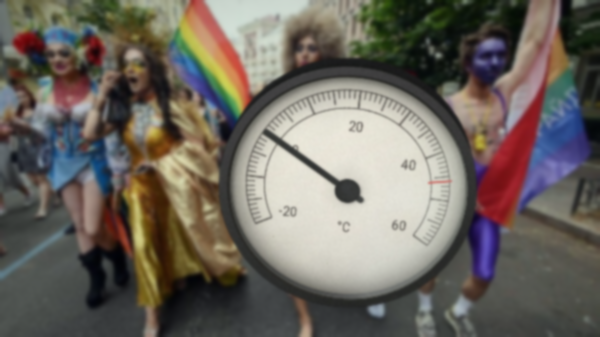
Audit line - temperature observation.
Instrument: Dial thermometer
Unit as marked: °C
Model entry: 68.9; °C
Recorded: 0; °C
